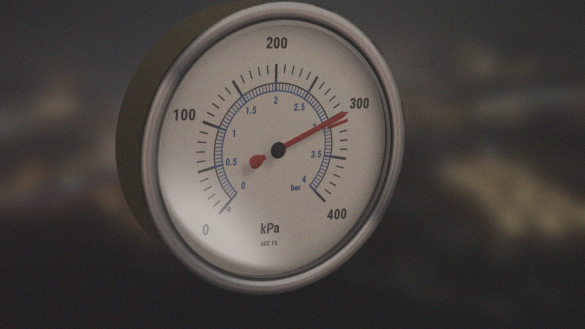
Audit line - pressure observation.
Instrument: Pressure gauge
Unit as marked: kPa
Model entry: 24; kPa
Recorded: 300; kPa
